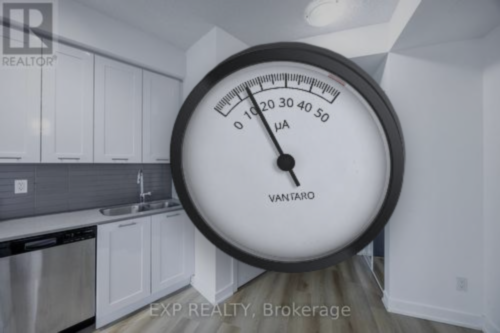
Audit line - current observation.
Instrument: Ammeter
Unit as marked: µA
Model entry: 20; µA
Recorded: 15; µA
